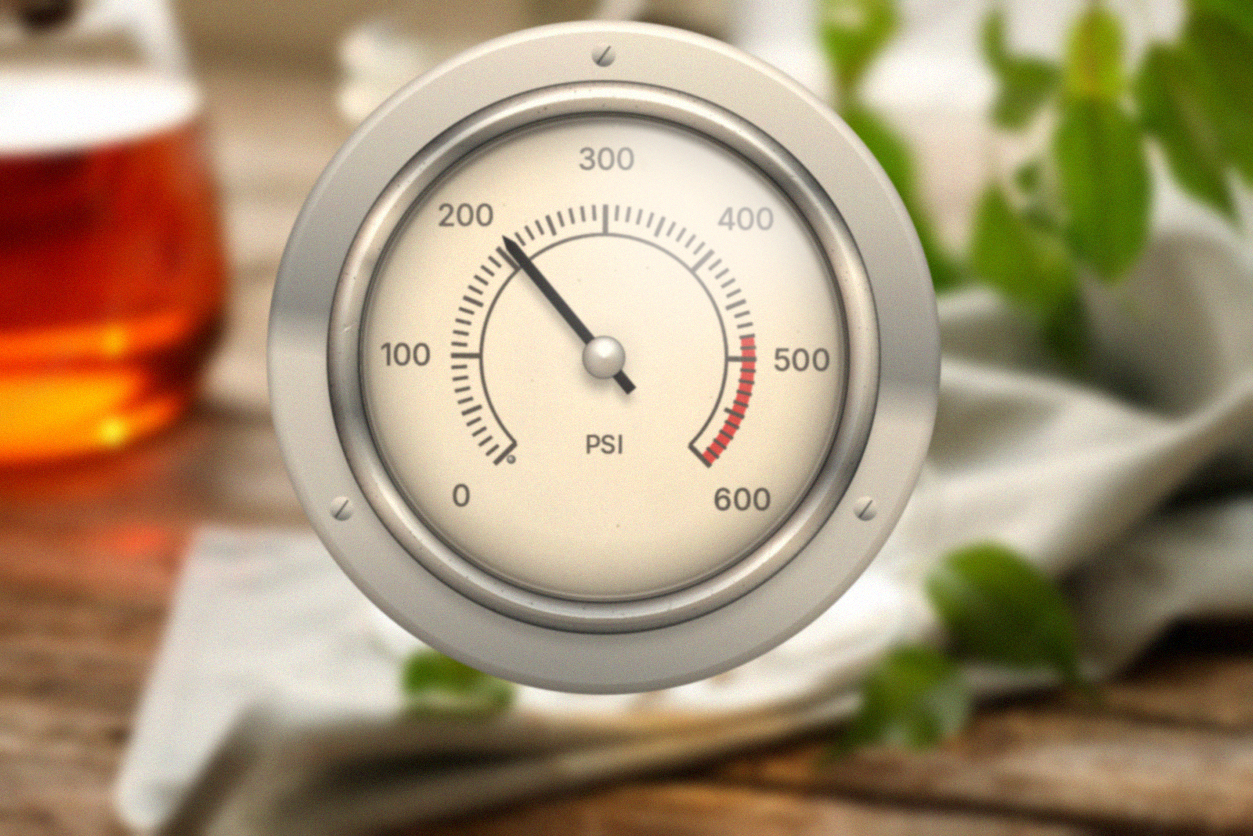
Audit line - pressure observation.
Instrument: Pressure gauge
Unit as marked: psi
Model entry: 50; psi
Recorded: 210; psi
